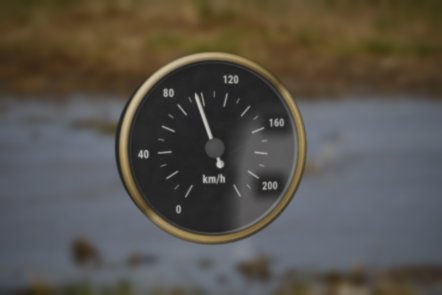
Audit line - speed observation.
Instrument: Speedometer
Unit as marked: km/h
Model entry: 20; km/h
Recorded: 95; km/h
